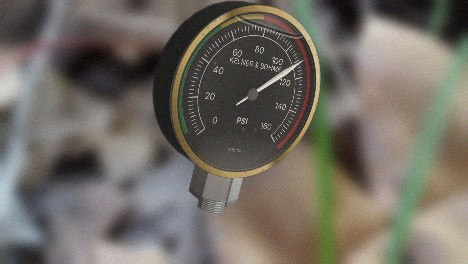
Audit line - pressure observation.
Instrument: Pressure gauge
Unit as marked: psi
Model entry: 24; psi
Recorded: 110; psi
